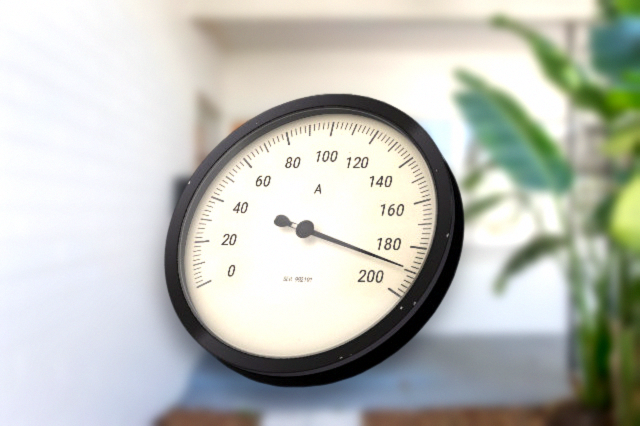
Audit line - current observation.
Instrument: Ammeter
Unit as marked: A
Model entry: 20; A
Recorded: 190; A
